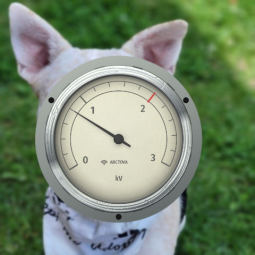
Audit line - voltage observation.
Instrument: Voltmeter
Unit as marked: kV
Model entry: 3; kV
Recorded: 0.8; kV
